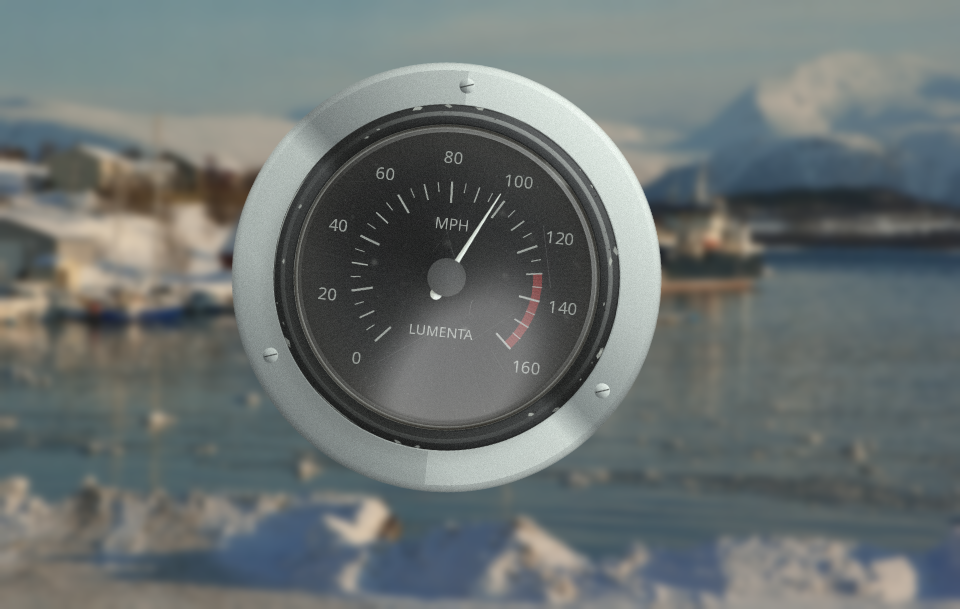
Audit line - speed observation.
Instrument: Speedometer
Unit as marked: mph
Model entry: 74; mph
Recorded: 97.5; mph
